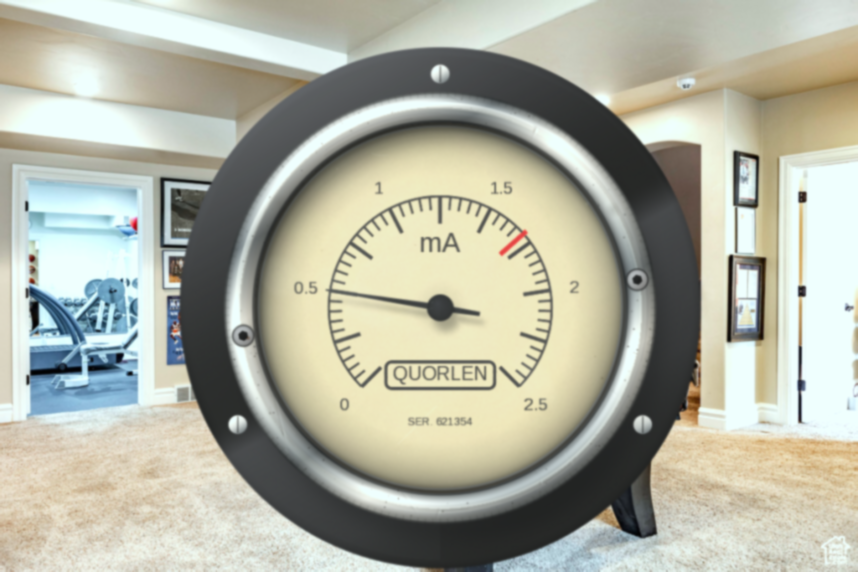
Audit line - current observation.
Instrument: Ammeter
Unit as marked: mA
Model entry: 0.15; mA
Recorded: 0.5; mA
